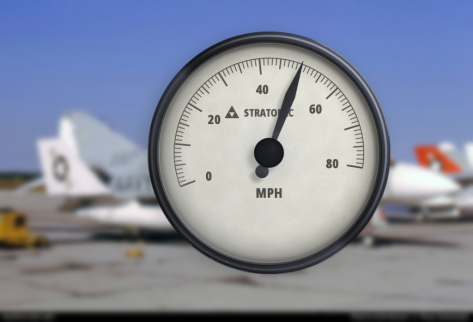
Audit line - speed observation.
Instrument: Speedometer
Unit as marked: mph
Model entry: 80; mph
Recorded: 50; mph
